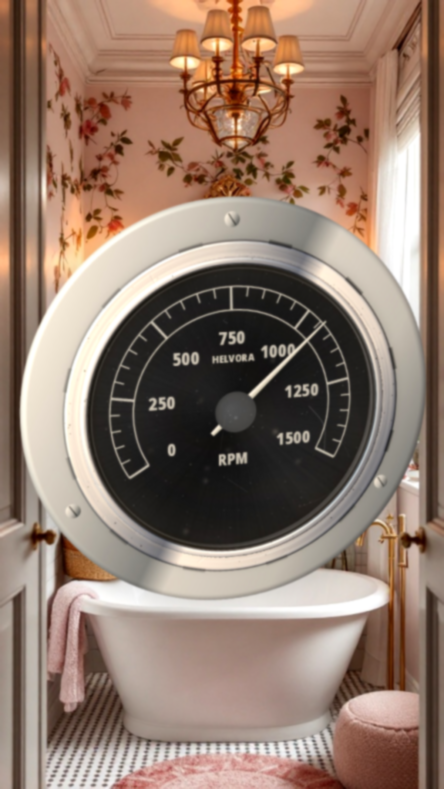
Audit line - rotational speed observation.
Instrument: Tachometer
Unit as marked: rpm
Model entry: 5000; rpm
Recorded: 1050; rpm
